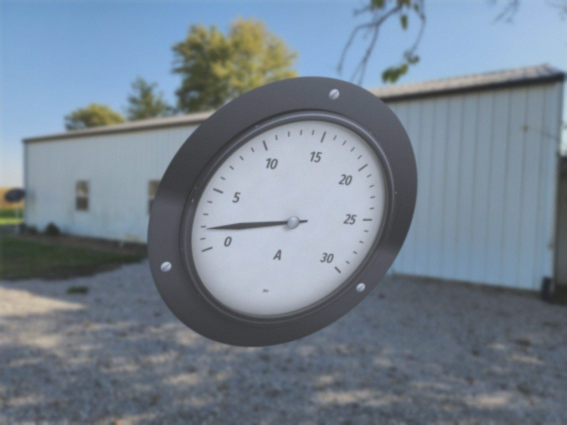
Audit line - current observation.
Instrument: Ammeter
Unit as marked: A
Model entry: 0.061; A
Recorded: 2; A
